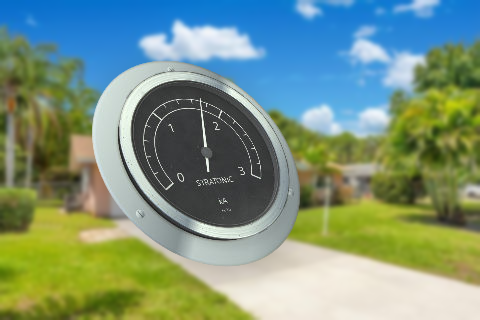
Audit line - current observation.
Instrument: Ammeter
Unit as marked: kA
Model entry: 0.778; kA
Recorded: 1.7; kA
